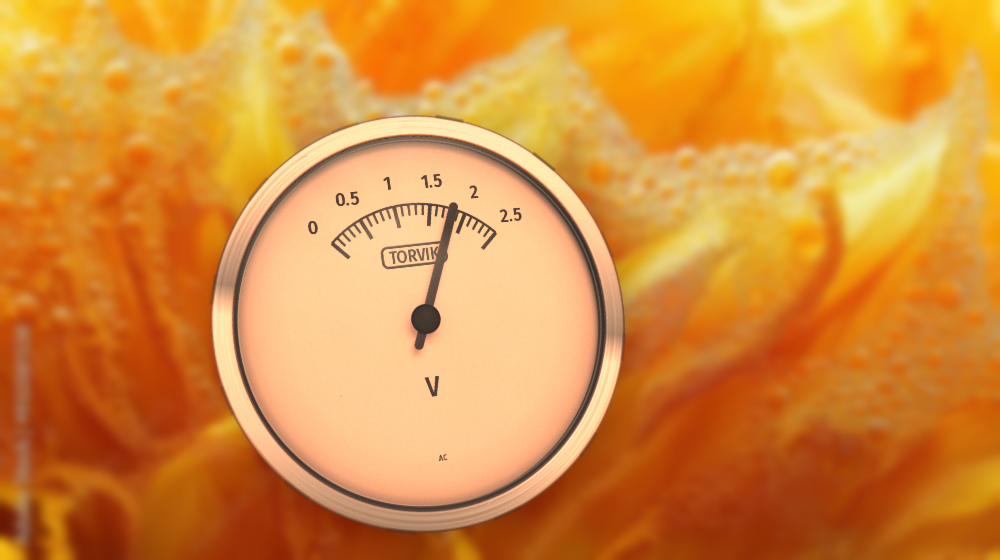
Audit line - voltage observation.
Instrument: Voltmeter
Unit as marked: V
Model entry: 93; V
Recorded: 1.8; V
